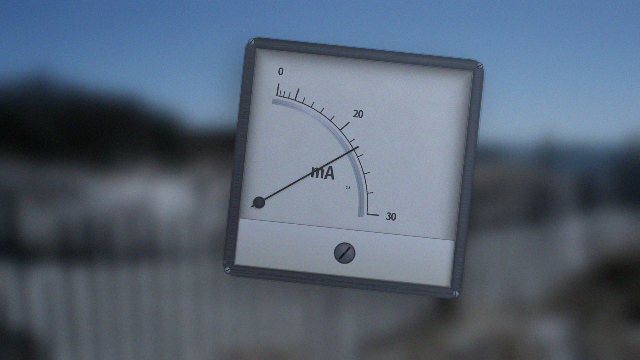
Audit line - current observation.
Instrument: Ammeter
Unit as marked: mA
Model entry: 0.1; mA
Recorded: 23; mA
